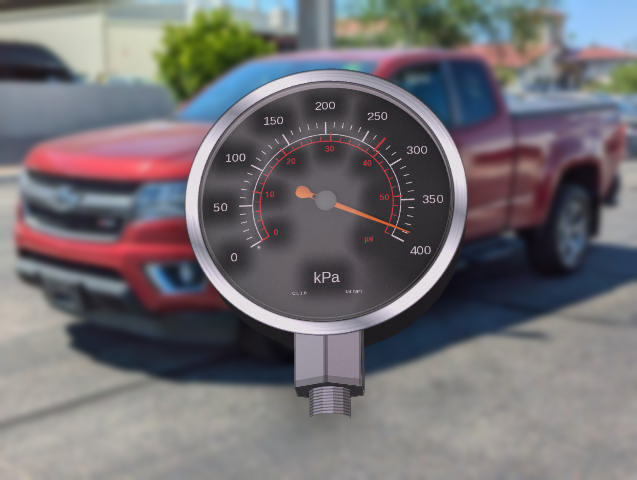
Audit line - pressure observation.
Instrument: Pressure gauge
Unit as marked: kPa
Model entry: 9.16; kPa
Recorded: 390; kPa
